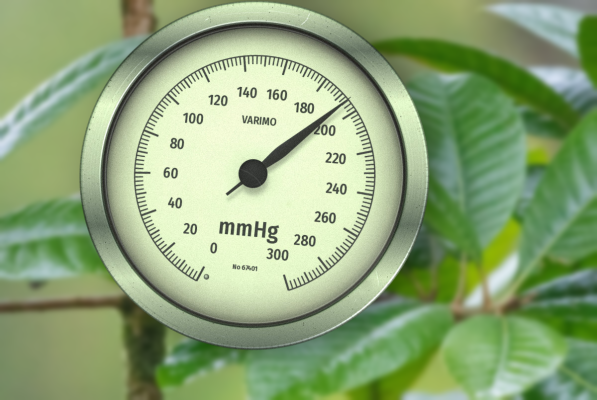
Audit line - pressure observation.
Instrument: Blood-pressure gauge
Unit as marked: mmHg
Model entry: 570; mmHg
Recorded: 194; mmHg
